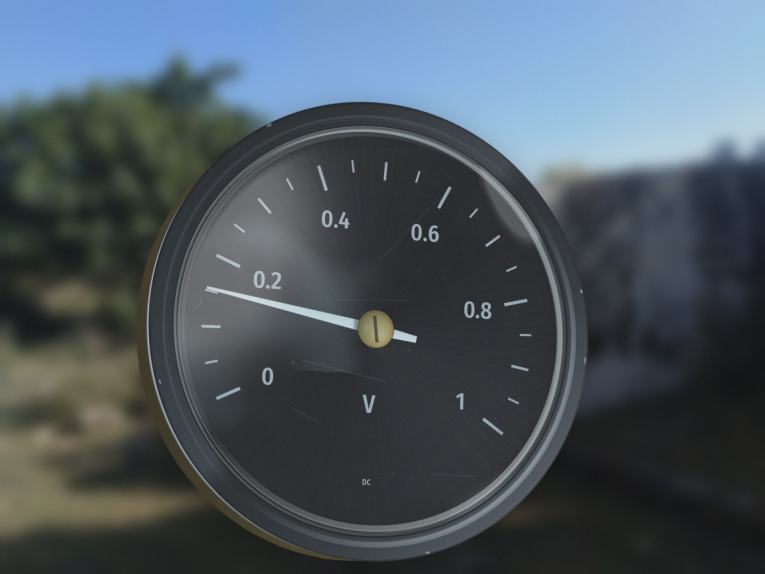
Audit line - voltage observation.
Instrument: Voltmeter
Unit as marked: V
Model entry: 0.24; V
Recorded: 0.15; V
